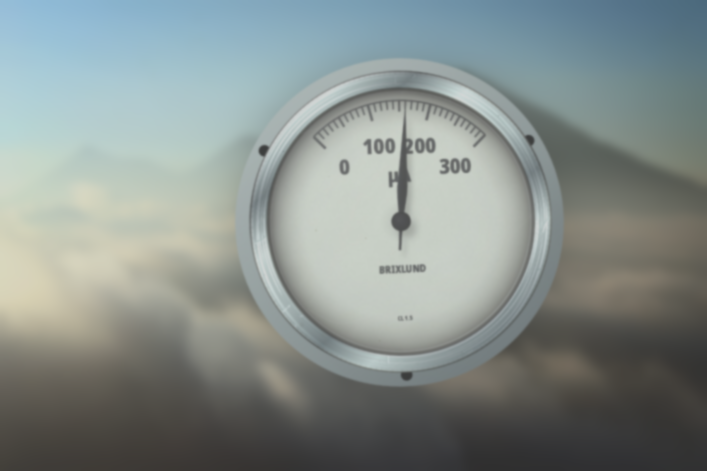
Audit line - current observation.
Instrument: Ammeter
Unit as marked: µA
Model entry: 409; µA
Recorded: 160; µA
